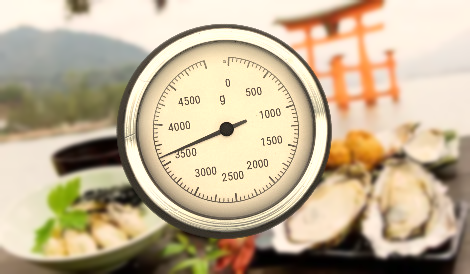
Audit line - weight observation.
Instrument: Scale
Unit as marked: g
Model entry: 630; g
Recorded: 3600; g
